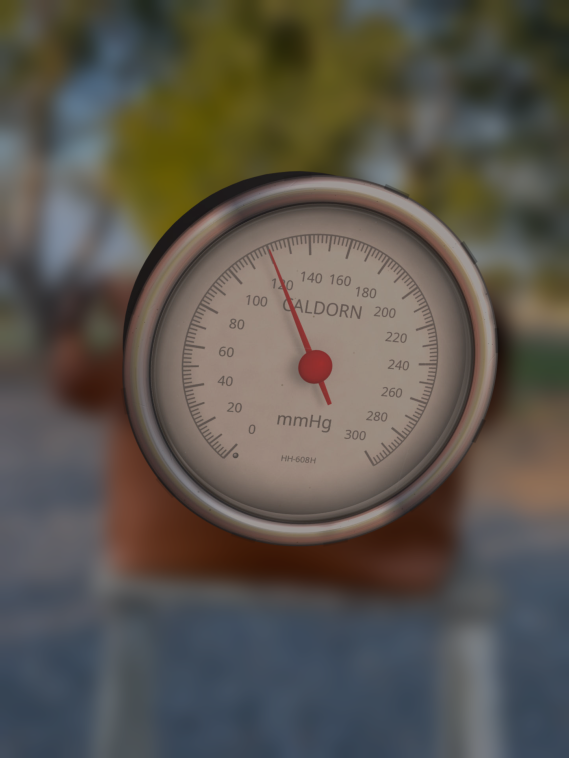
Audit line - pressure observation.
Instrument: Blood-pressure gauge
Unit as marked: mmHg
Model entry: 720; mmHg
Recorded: 120; mmHg
